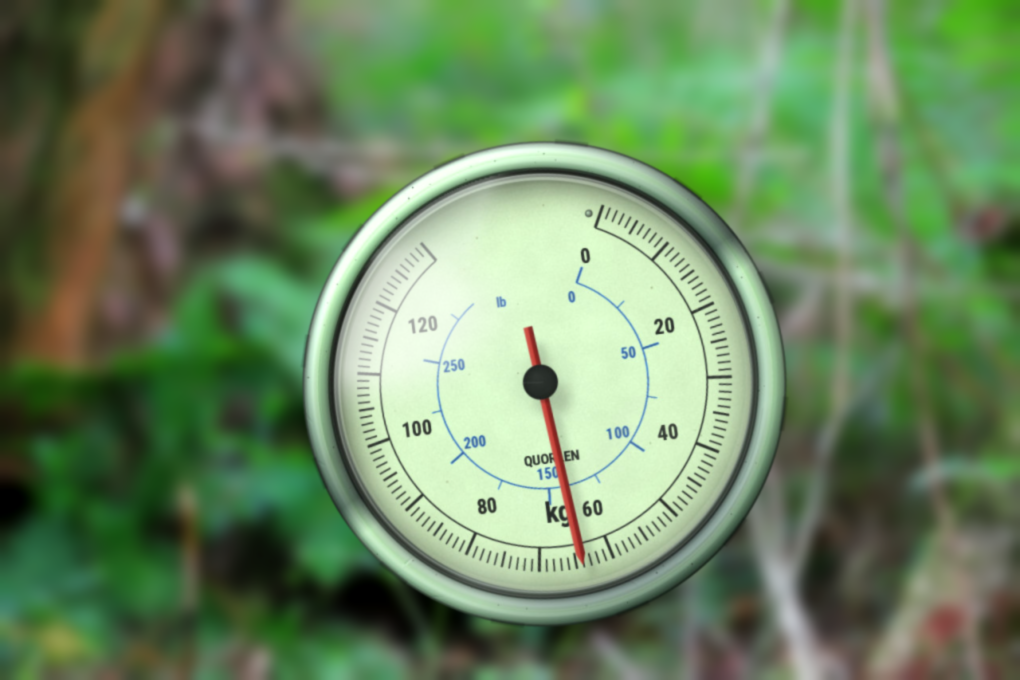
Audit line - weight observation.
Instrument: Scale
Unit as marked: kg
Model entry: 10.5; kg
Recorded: 64; kg
